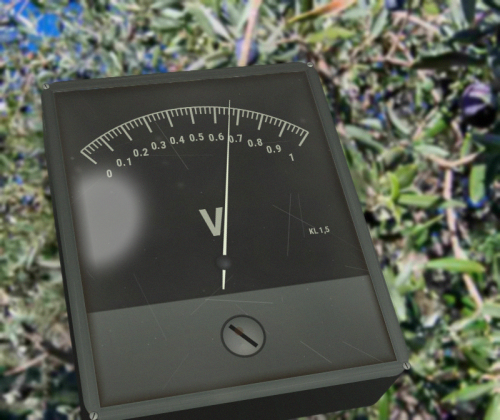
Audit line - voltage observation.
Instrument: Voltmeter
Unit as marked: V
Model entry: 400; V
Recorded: 0.66; V
